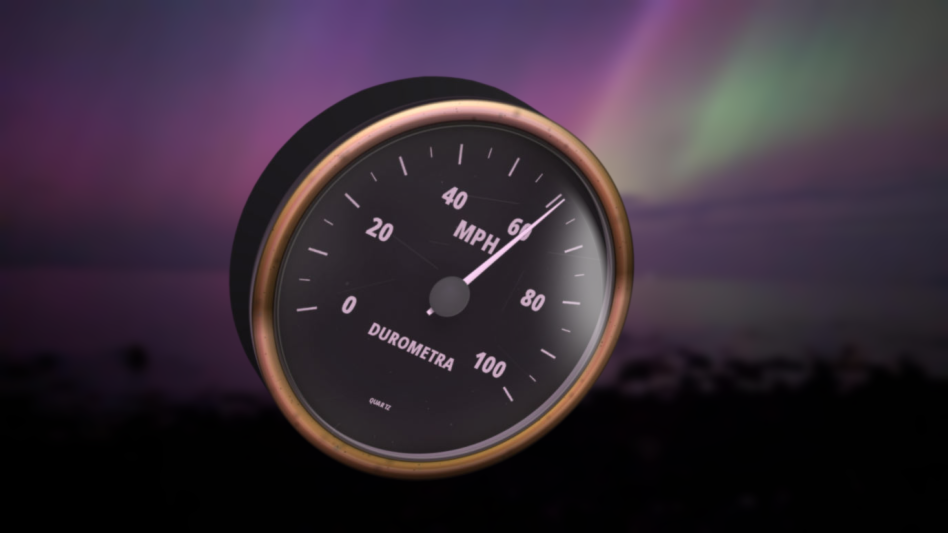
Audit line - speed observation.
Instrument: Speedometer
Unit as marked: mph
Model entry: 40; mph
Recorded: 60; mph
